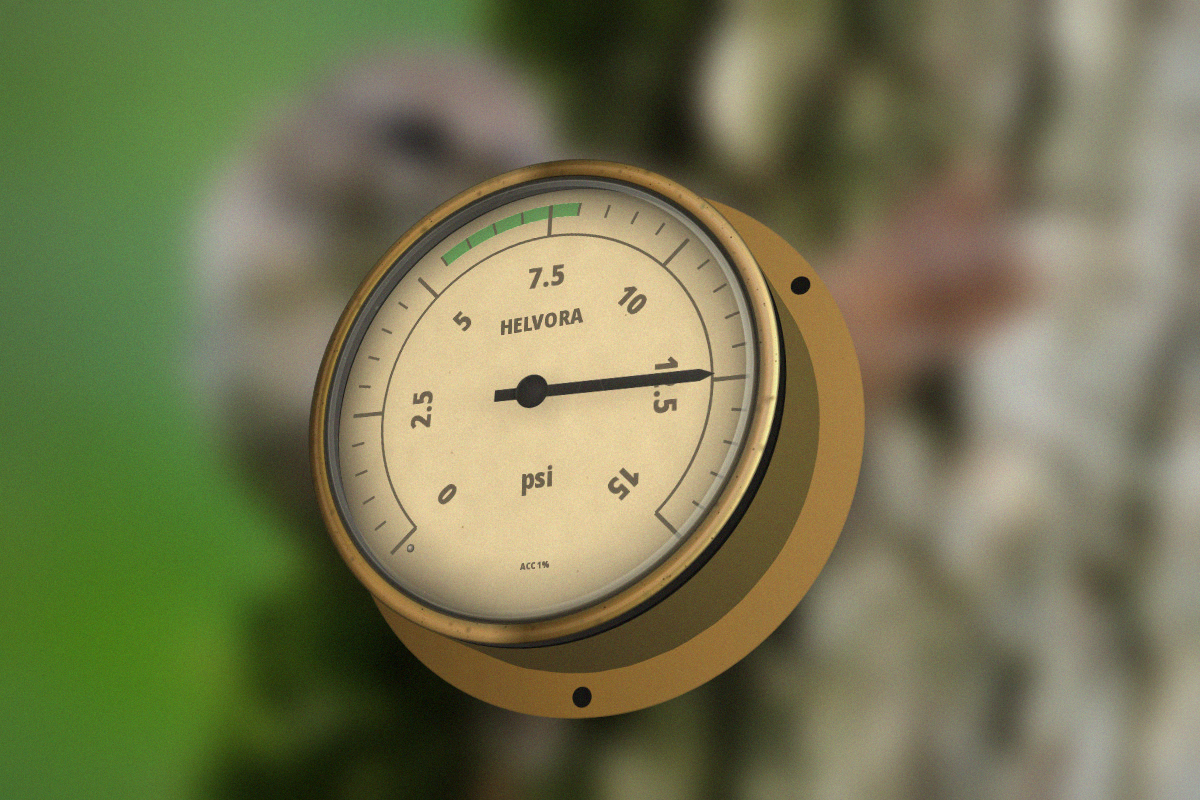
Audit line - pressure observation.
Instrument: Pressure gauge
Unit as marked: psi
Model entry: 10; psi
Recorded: 12.5; psi
